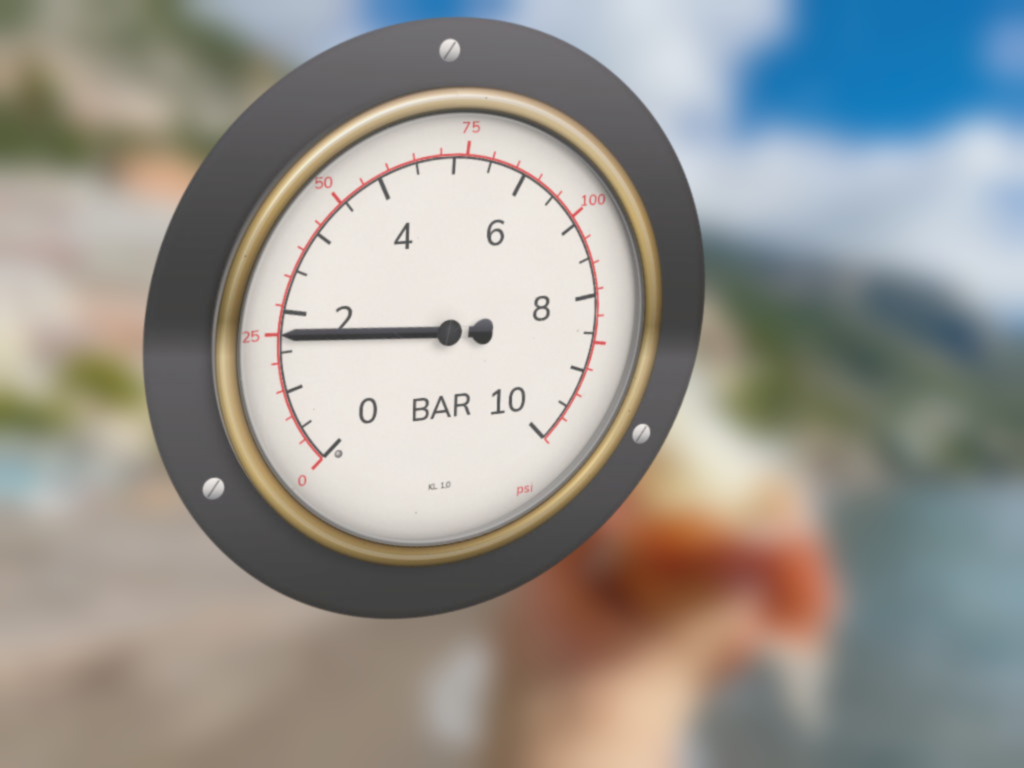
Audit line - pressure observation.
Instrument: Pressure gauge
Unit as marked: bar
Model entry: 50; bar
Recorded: 1.75; bar
